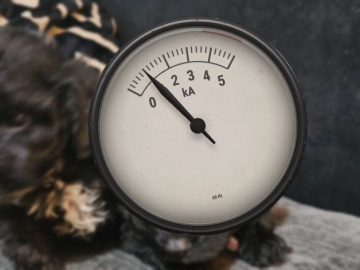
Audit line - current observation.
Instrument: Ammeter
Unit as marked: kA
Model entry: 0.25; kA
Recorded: 1; kA
